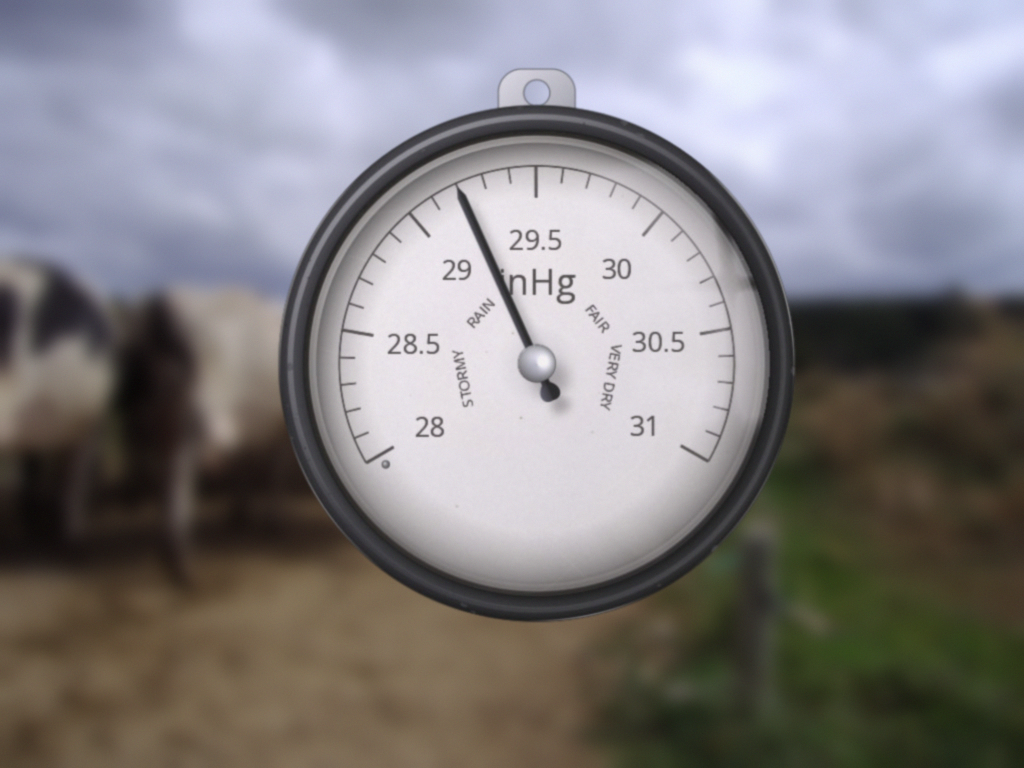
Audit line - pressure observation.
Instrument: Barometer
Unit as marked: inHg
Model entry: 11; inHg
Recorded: 29.2; inHg
